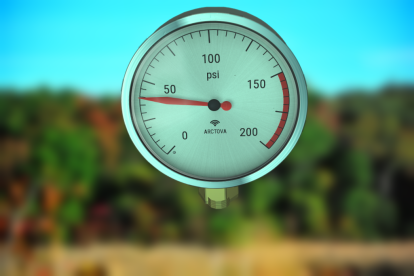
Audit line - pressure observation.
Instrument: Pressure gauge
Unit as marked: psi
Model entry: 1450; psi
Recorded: 40; psi
